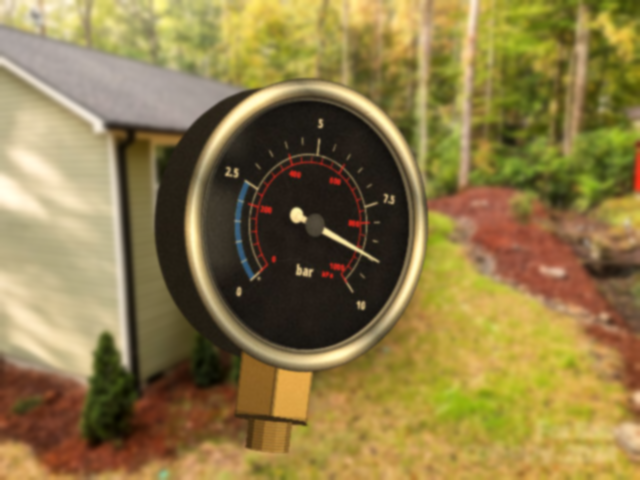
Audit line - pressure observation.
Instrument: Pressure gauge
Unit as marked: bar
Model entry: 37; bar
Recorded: 9; bar
